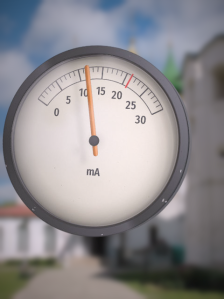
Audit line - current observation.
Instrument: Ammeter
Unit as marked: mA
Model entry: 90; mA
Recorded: 12; mA
